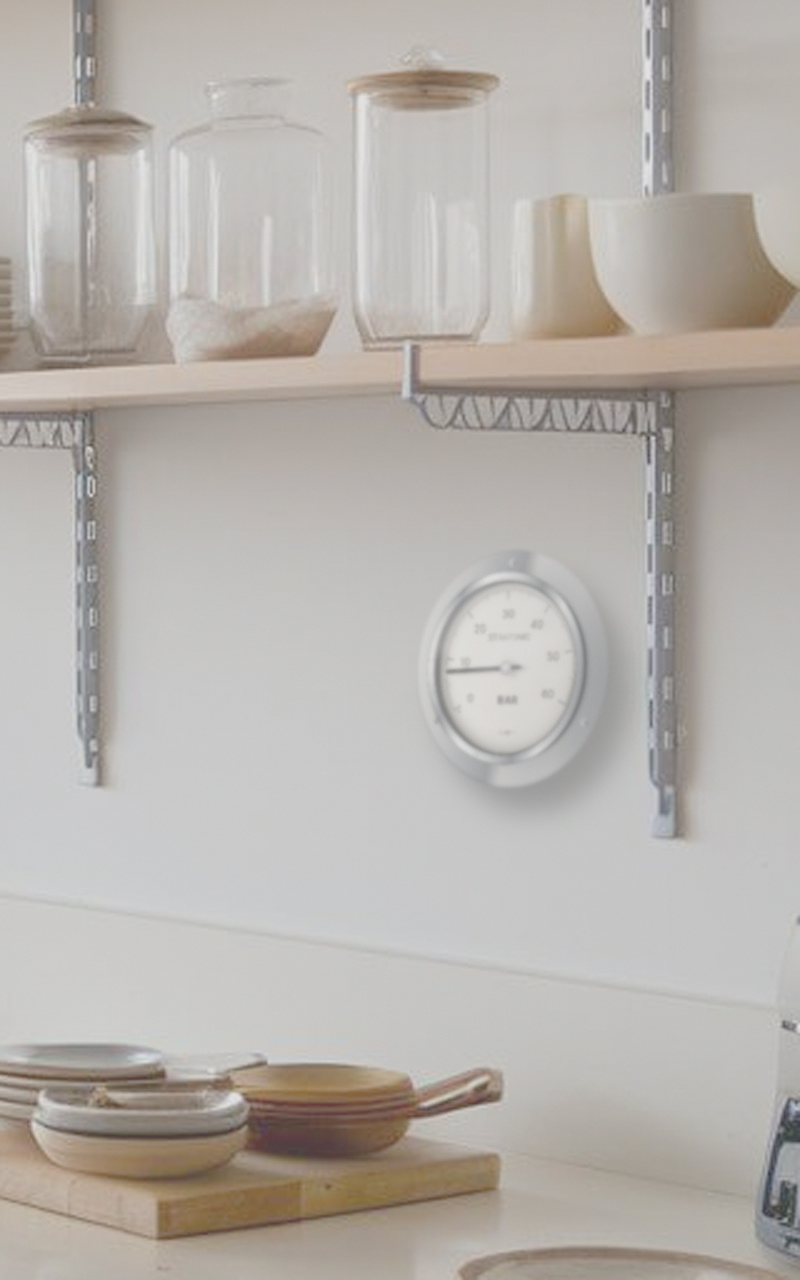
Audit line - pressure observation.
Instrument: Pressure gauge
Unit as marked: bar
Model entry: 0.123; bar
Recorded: 7.5; bar
